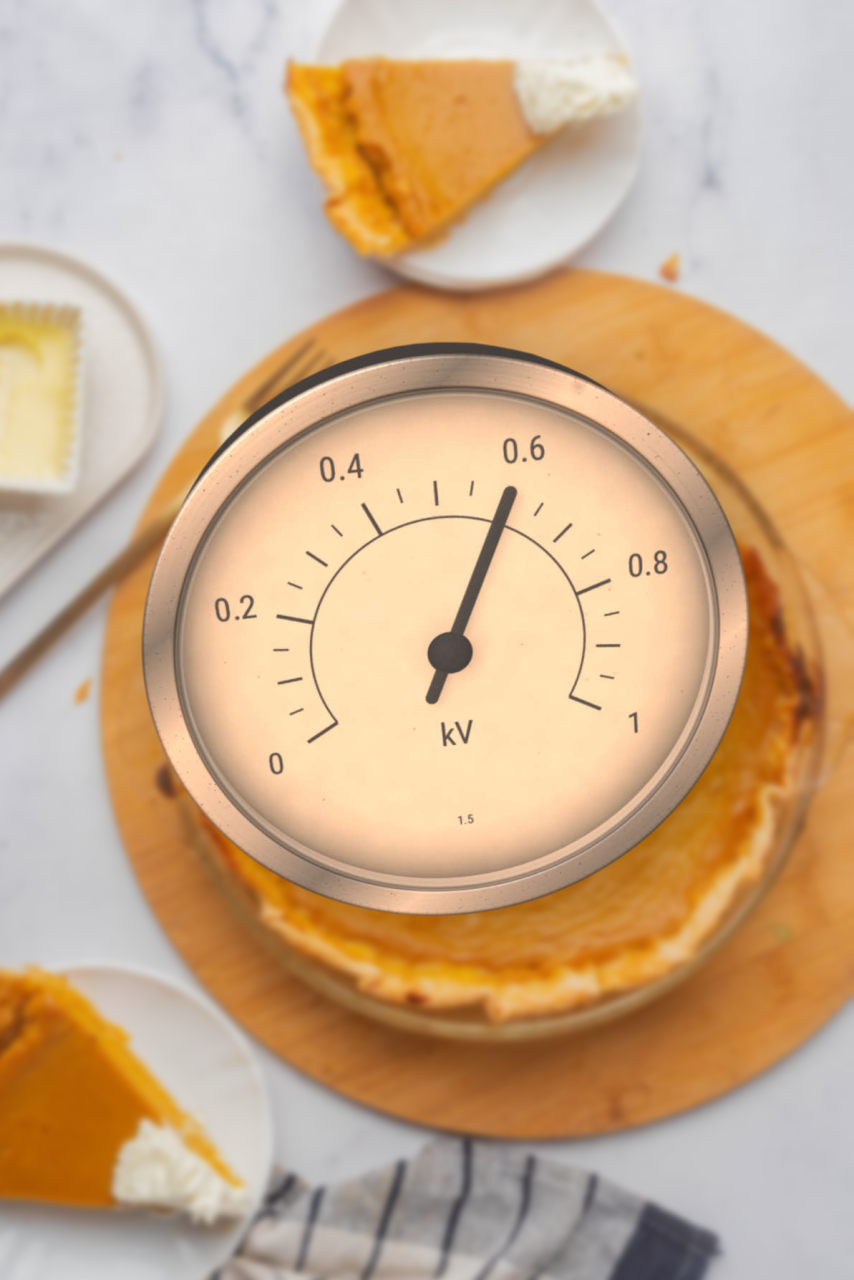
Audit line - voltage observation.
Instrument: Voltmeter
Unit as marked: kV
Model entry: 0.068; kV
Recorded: 0.6; kV
